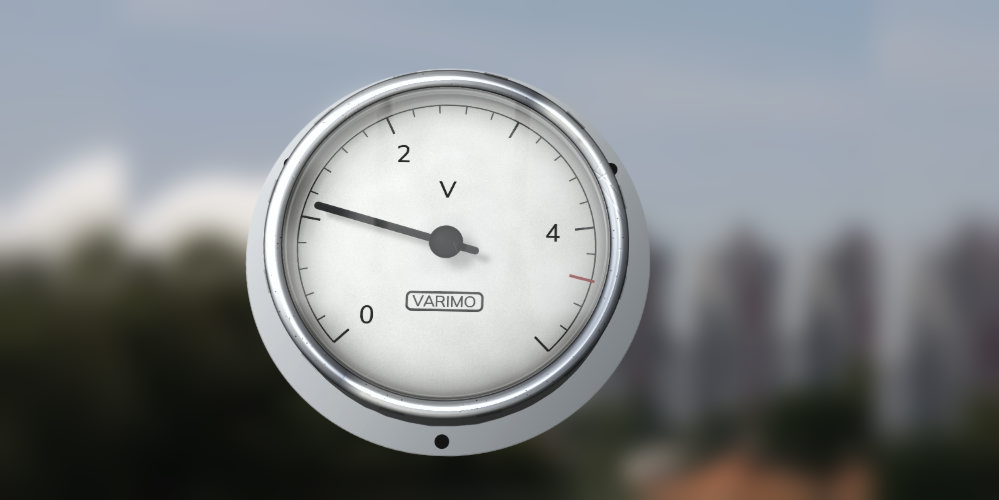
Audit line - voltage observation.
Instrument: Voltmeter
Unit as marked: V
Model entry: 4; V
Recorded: 1.1; V
